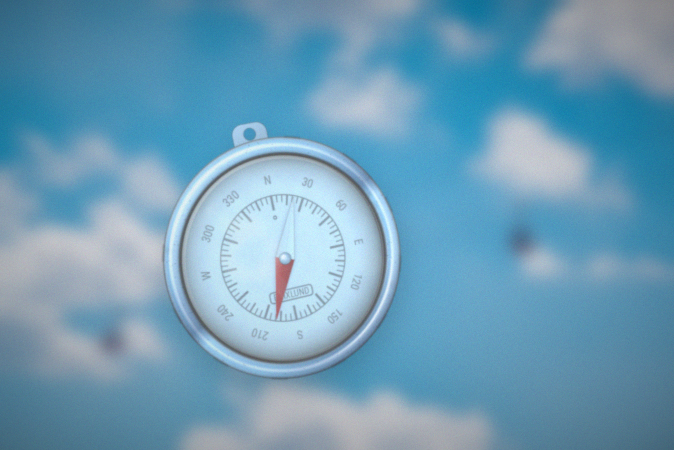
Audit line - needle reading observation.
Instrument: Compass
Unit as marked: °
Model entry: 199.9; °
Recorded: 200; °
